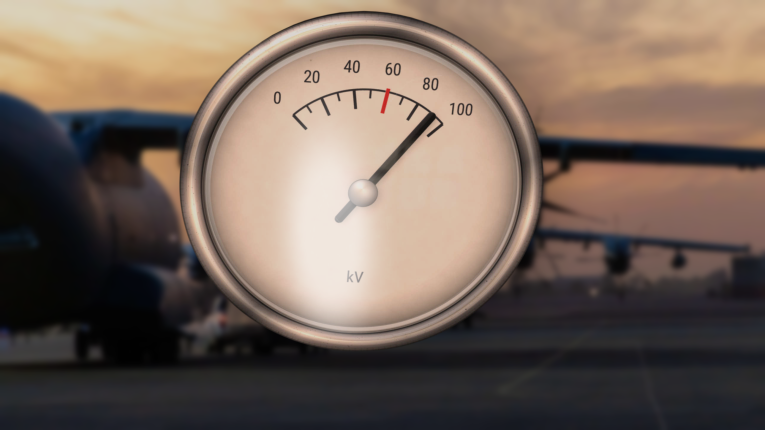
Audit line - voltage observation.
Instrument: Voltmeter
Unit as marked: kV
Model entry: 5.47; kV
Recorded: 90; kV
